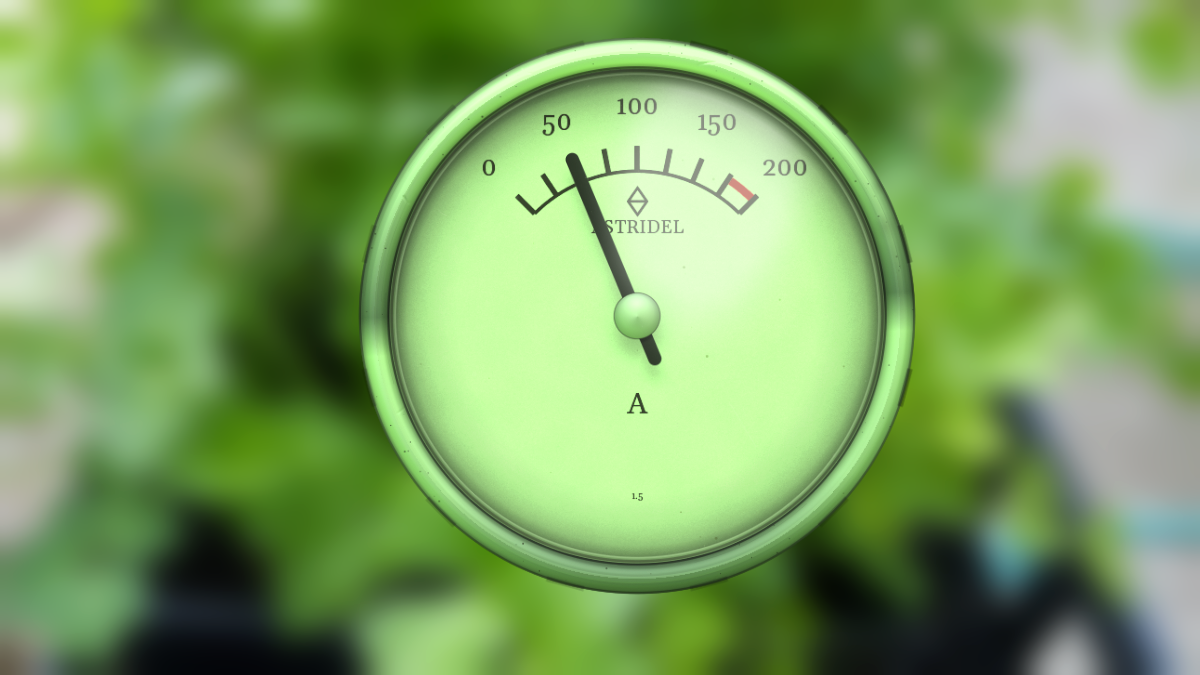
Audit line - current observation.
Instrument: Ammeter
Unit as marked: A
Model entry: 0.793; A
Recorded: 50; A
